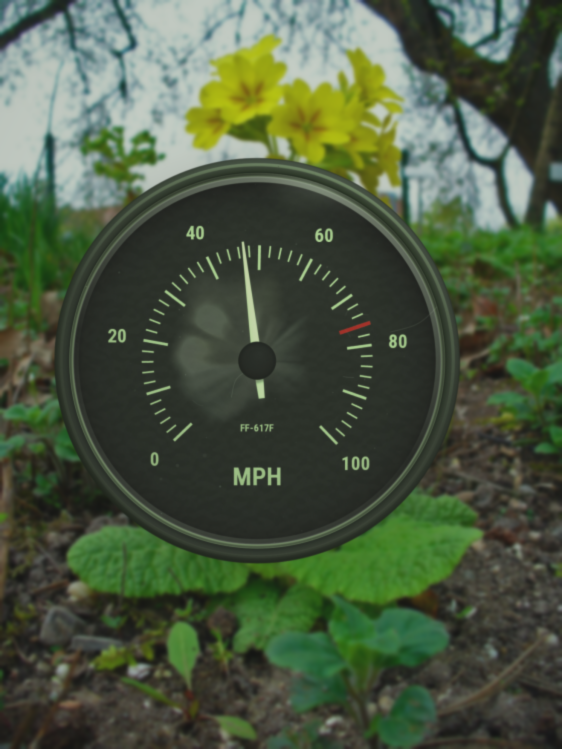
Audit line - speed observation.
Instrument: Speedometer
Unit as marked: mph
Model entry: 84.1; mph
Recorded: 47; mph
